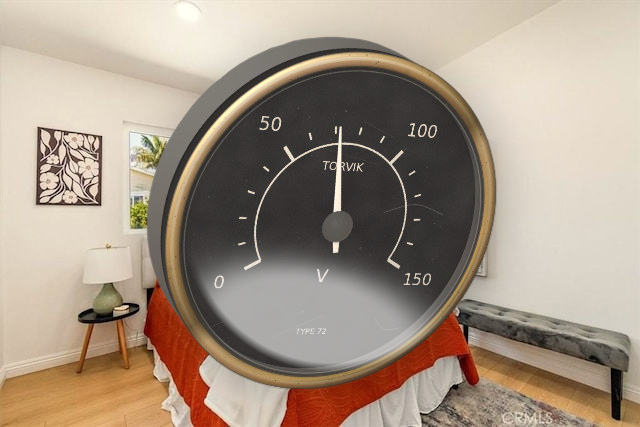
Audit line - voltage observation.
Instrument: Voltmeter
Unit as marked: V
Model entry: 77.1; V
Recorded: 70; V
